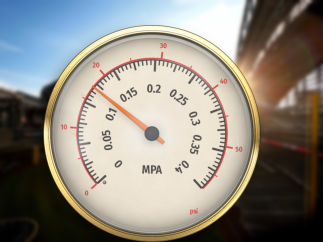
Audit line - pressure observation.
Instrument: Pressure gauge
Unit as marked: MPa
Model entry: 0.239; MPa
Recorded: 0.12; MPa
